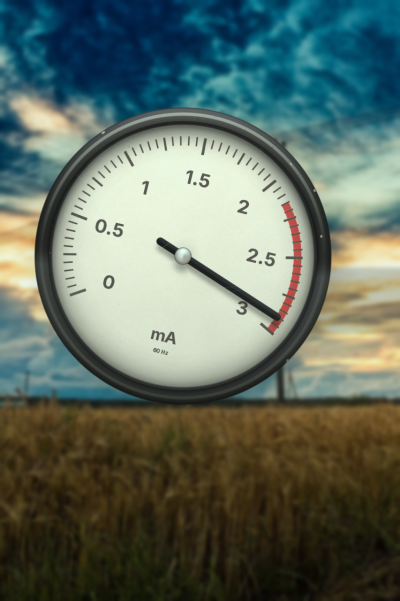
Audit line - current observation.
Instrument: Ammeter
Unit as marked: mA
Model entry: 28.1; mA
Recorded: 2.9; mA
